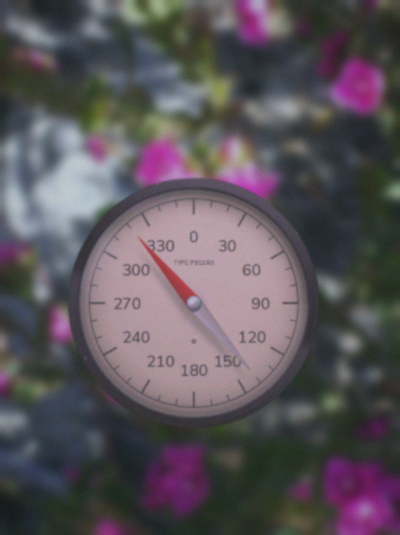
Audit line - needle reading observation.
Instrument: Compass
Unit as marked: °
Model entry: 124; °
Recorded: 320; °
